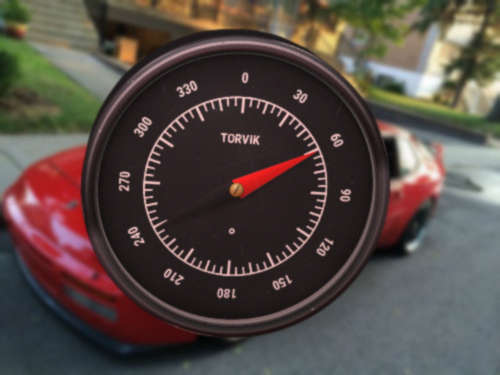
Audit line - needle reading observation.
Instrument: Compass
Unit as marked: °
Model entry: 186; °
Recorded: 60; °
